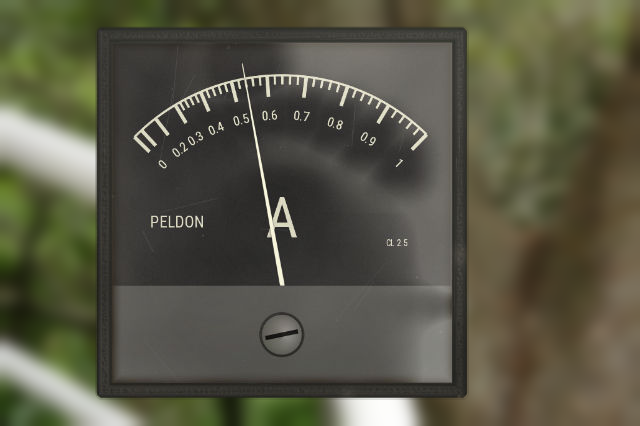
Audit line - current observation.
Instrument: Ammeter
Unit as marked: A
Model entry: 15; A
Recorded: 0.54; A
